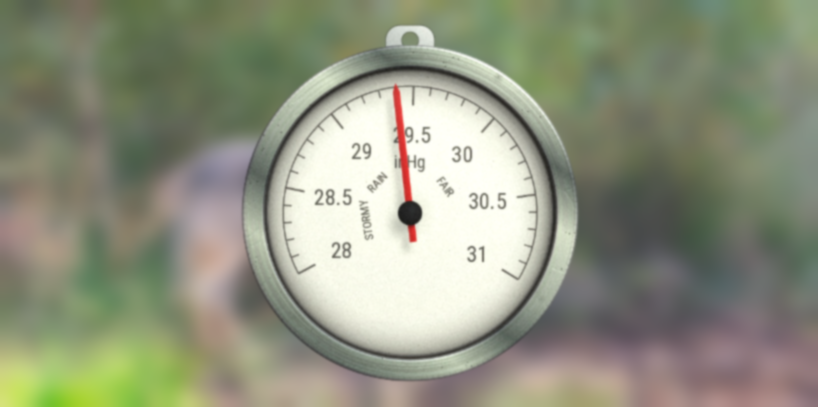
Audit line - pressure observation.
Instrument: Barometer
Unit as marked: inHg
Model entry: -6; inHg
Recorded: 29.4; inHg
